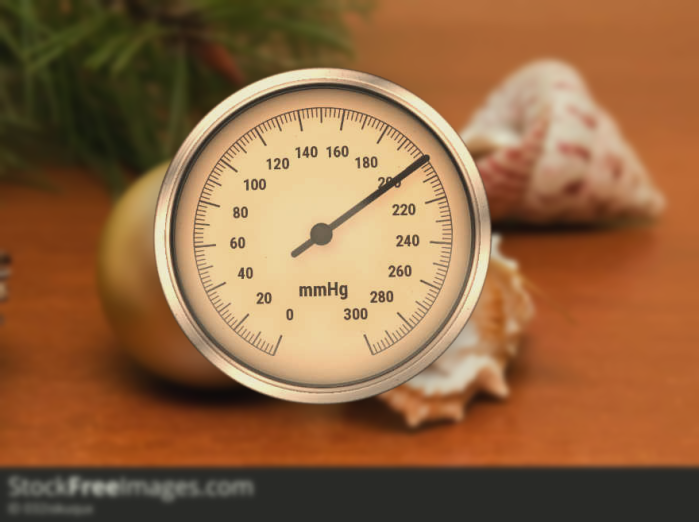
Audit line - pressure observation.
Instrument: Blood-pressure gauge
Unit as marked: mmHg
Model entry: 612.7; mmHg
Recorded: 202; mmHg
